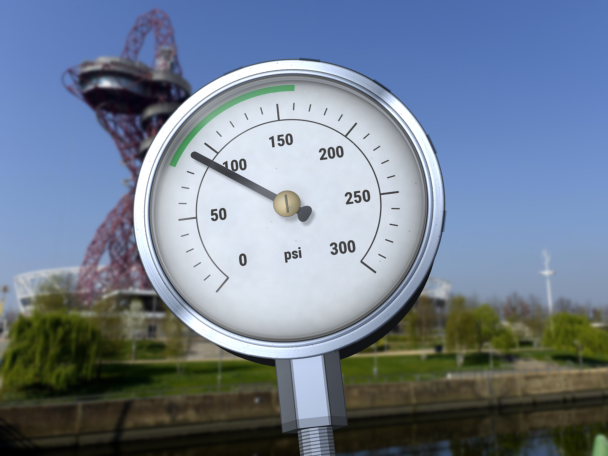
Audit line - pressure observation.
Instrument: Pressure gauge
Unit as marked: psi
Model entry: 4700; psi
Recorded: 90; psi
